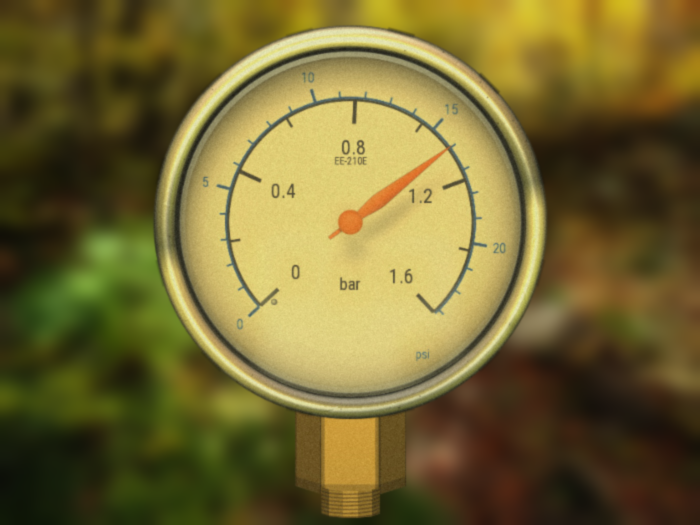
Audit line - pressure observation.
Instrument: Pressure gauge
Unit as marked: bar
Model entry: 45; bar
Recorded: 1.1; bar
